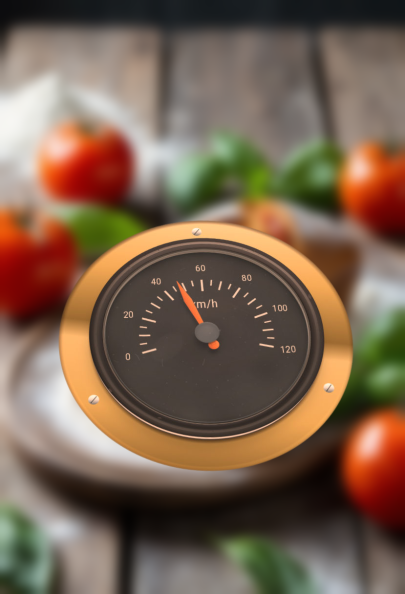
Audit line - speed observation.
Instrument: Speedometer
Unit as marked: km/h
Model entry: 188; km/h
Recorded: 47.5; km/h
